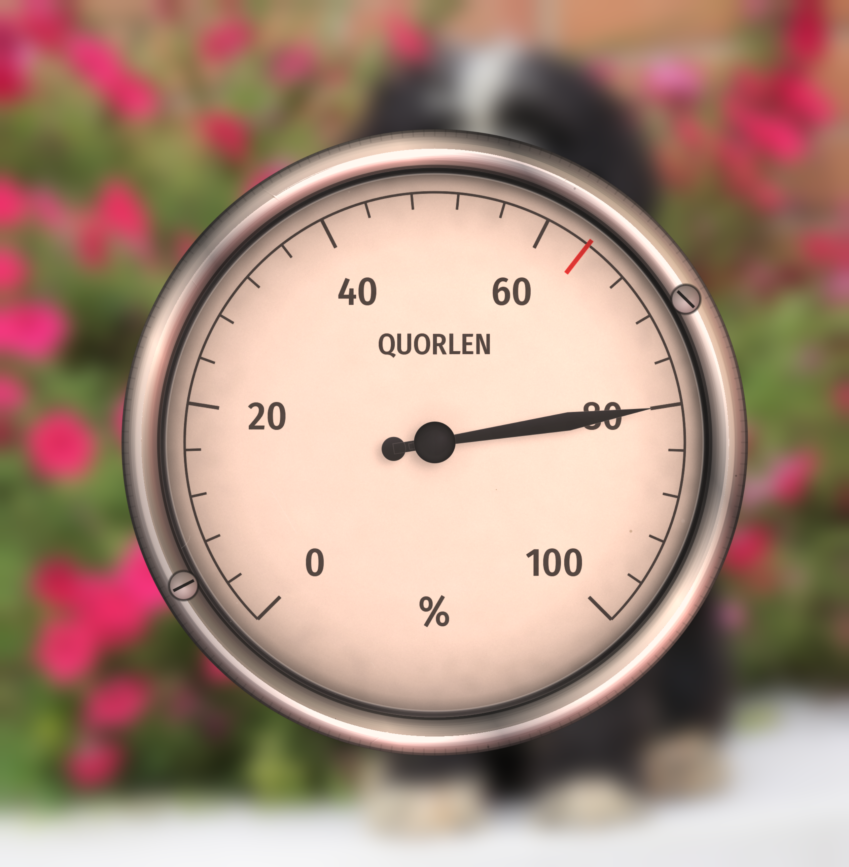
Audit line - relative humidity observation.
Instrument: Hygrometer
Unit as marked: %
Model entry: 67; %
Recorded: 80; %
